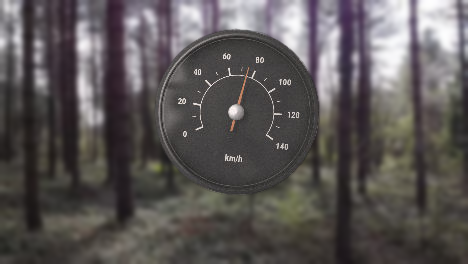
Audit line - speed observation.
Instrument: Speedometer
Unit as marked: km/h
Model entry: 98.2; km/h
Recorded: 75; km/h
